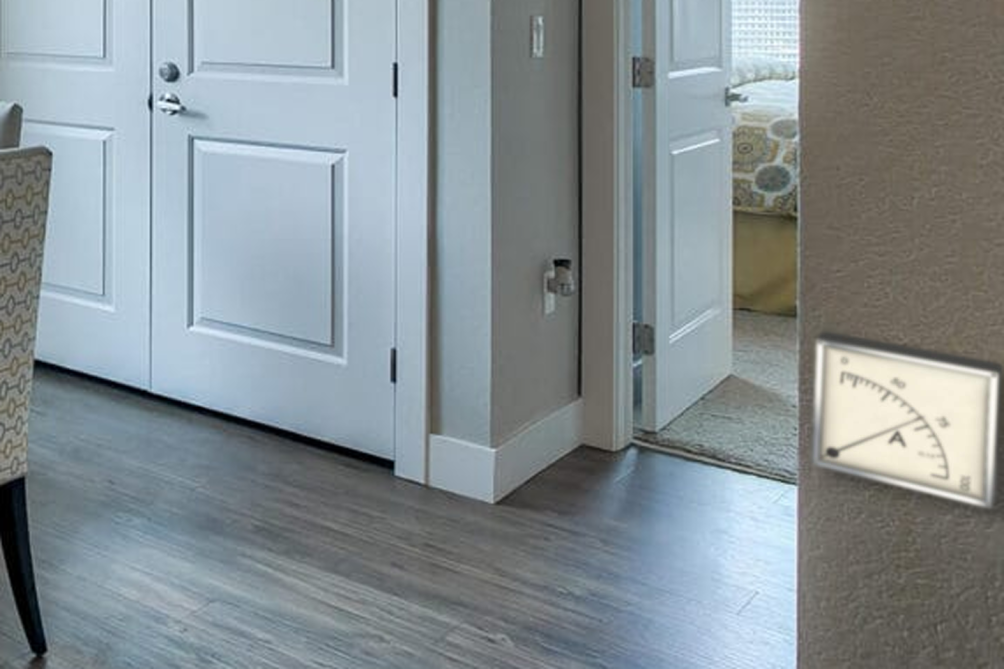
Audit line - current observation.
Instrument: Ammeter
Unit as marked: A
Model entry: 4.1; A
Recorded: 70; A
